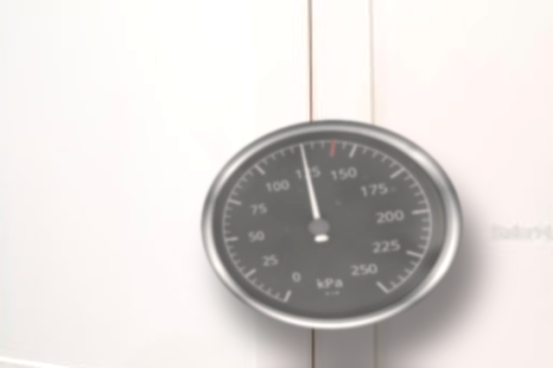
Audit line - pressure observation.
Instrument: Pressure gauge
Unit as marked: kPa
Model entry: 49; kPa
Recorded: 125; kPa
